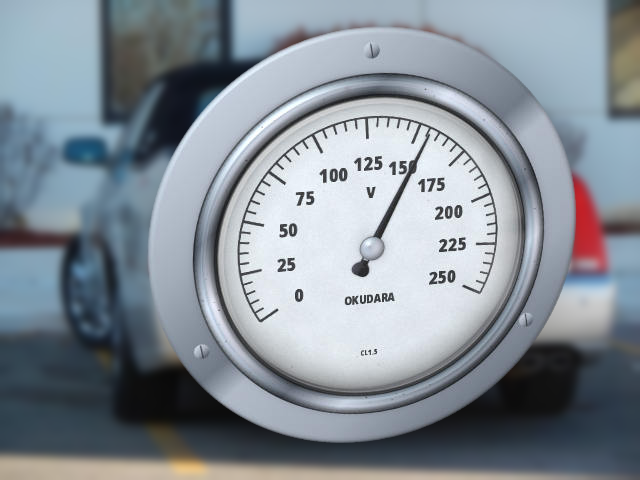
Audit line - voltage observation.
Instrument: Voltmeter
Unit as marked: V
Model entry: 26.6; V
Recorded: 155; V
